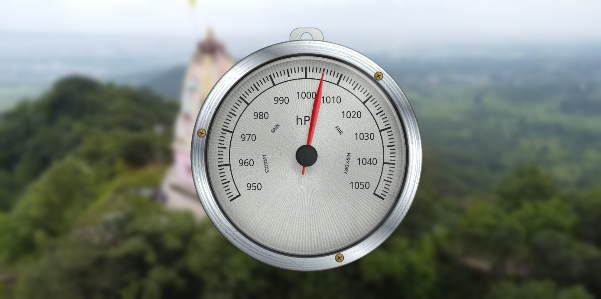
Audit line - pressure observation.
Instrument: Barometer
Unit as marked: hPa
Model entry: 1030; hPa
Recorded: 1005; hPa
